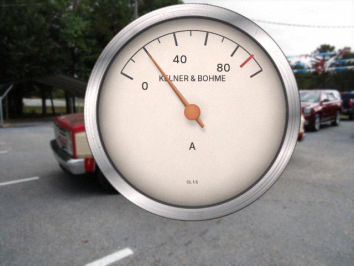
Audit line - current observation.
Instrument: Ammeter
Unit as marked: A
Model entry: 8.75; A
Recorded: 20; A
